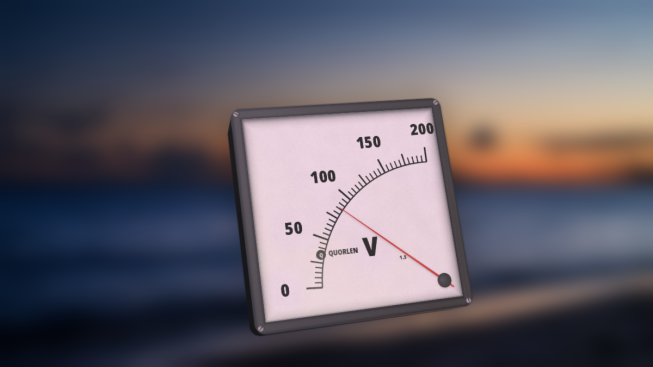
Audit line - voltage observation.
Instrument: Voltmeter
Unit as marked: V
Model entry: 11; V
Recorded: 85; V
